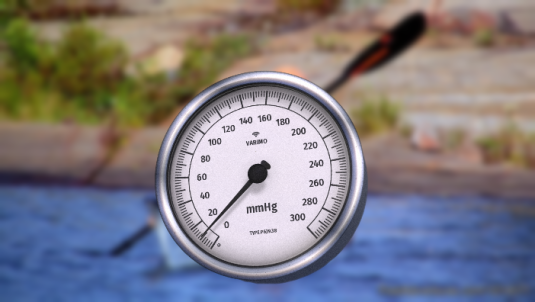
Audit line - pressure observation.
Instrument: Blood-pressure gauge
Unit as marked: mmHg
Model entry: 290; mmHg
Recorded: 10; mmHg
